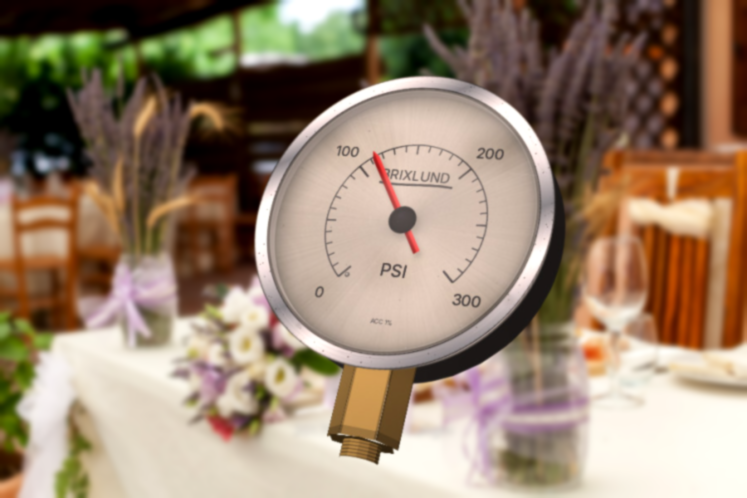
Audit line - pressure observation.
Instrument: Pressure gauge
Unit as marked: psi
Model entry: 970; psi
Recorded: 115; psi
